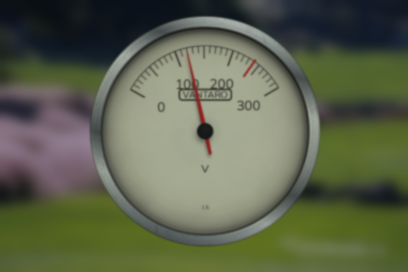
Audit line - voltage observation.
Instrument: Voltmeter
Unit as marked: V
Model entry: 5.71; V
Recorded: 120; V
